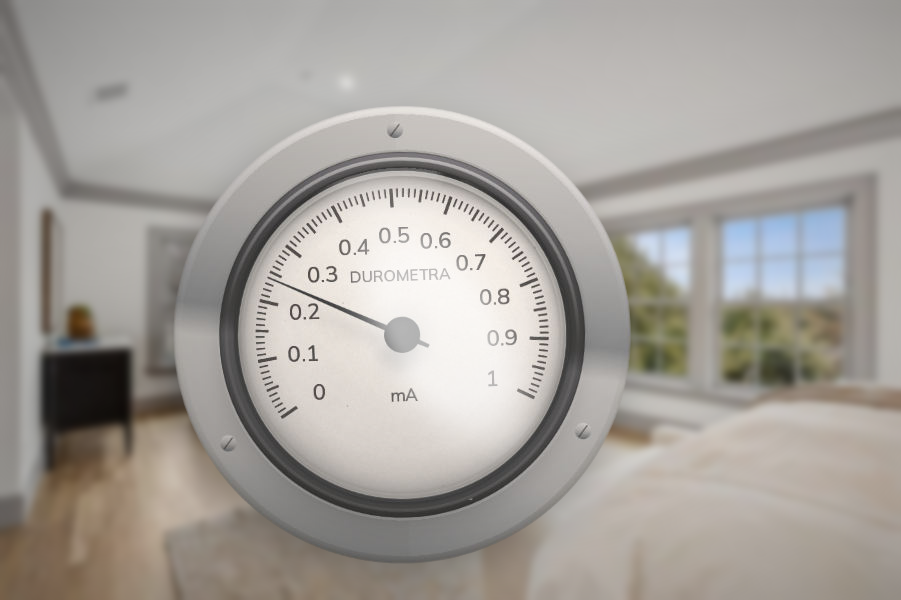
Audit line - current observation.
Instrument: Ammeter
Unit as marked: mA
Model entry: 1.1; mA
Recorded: 0.24; mA
